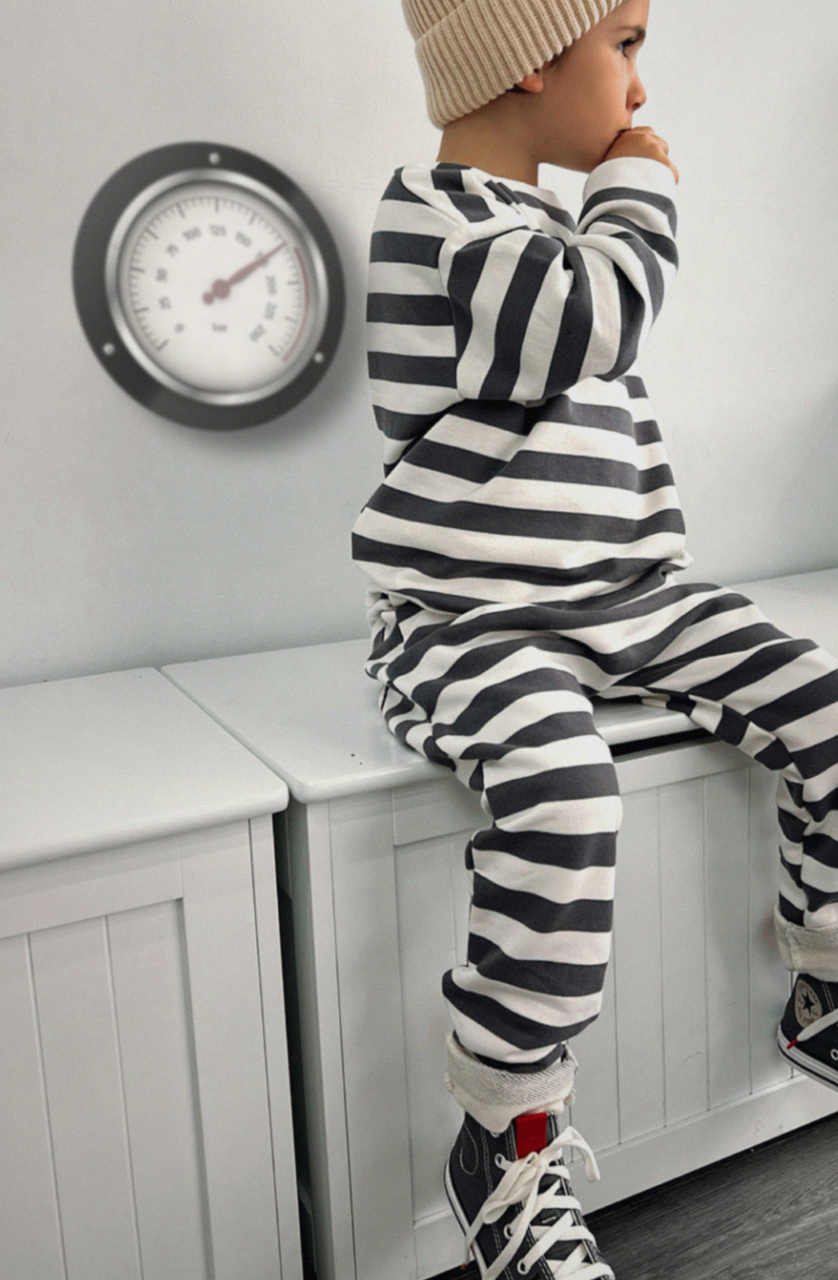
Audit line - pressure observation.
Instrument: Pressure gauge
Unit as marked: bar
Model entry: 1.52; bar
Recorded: 175; bar
